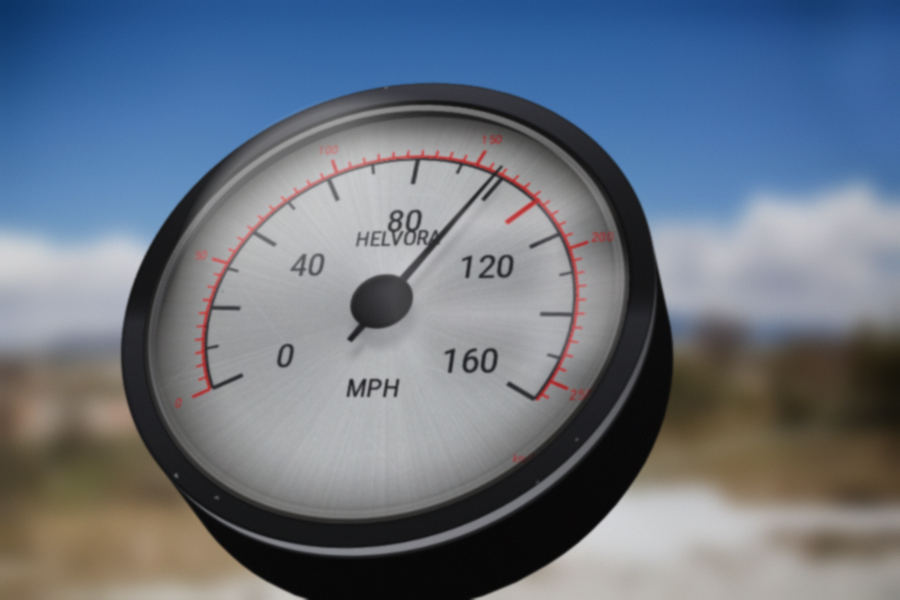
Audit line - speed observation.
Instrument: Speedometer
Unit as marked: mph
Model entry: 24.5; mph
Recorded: 100; mph
